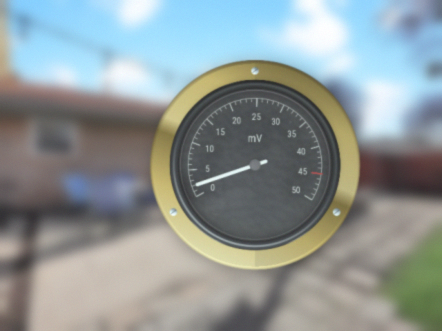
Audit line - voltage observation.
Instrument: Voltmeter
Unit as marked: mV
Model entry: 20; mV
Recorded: 2; mV
